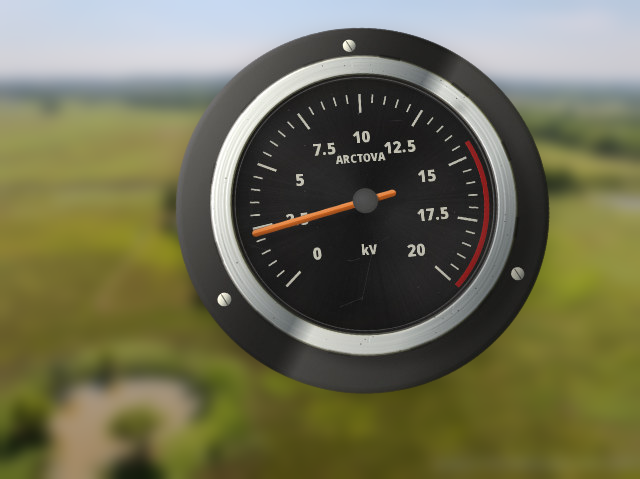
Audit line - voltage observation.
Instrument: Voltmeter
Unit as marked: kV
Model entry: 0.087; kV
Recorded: 2.25; kV
